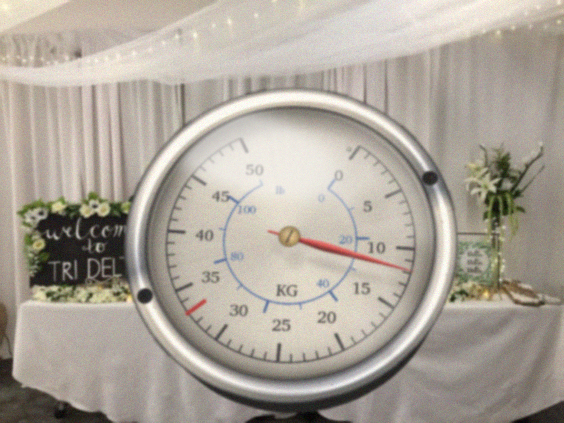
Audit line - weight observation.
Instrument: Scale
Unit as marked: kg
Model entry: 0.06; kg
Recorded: 12; kg
